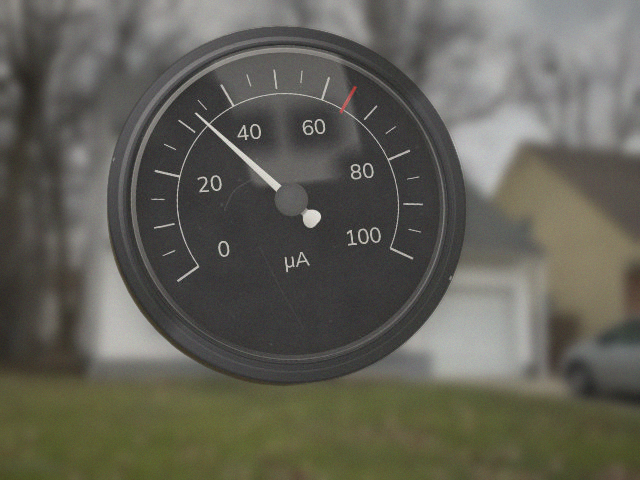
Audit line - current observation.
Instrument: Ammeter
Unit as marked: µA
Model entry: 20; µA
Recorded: 32.5; µA
